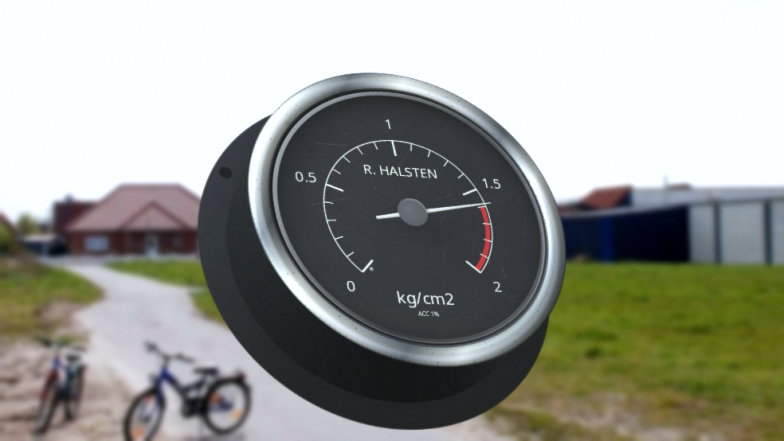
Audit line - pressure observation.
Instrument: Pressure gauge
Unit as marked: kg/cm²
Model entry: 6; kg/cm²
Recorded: 1.6; kg/cm²
